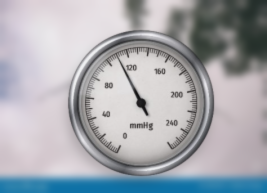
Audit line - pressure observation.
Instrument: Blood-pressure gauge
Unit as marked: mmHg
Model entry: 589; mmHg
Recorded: 110; mmHg
